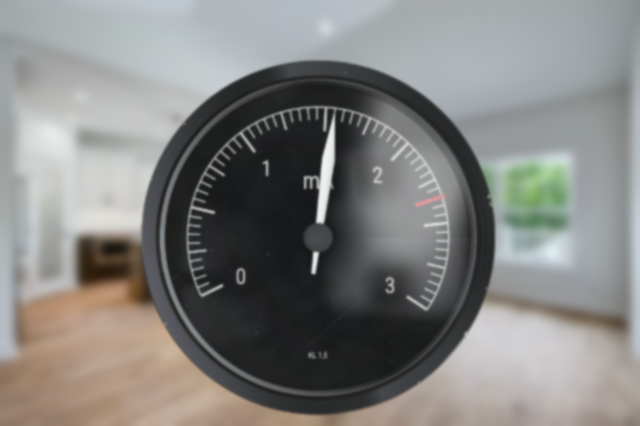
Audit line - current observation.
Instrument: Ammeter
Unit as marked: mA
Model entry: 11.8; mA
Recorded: 1.55; mA
